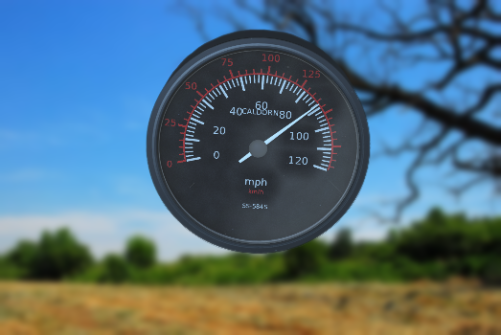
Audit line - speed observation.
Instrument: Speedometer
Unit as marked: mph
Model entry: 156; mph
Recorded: 88; mph
